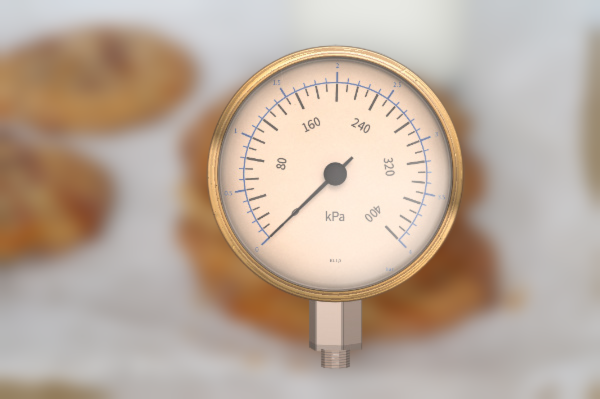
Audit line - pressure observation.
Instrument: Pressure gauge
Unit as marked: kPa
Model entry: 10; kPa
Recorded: 0; kPa
